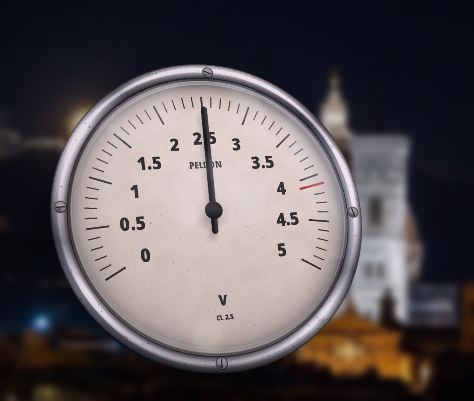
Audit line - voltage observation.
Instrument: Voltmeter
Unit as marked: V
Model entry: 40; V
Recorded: 2.5; V
